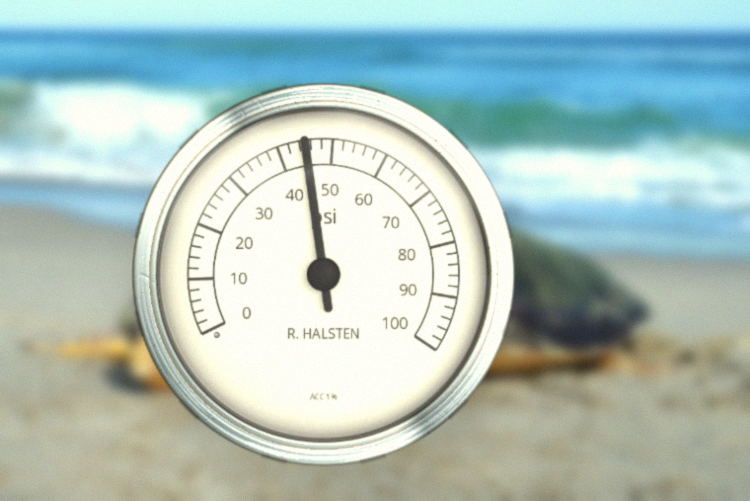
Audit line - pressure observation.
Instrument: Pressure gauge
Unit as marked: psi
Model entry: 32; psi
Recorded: 45; psi
